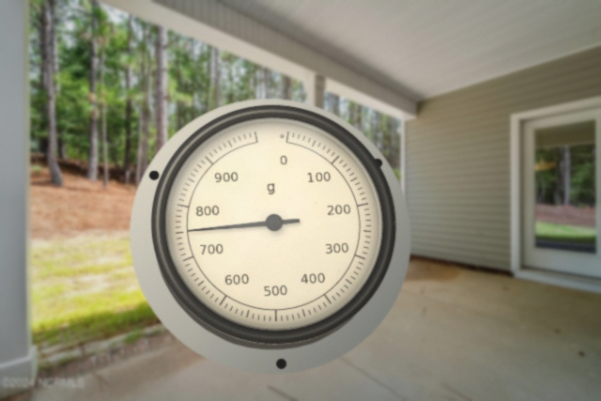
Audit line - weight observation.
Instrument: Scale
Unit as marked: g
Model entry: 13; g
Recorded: 750; g
